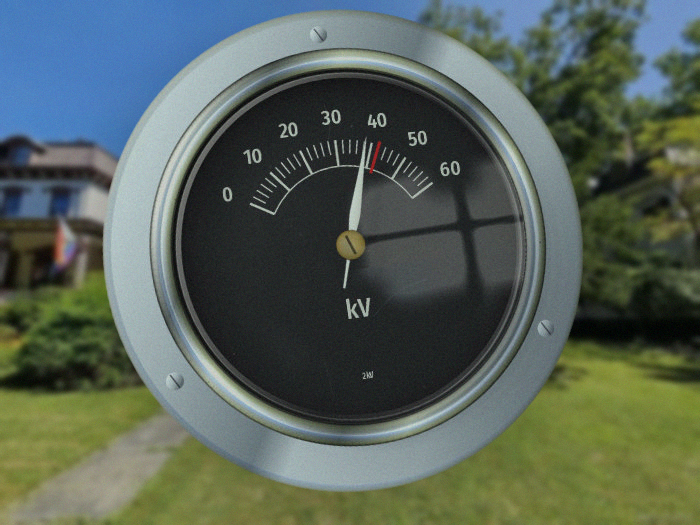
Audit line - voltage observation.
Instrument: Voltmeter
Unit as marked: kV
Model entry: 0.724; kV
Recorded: 38; kV
